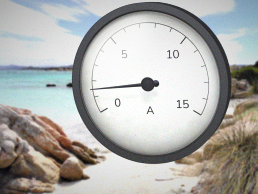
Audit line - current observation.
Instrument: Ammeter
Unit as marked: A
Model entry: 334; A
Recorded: 1.5; A
